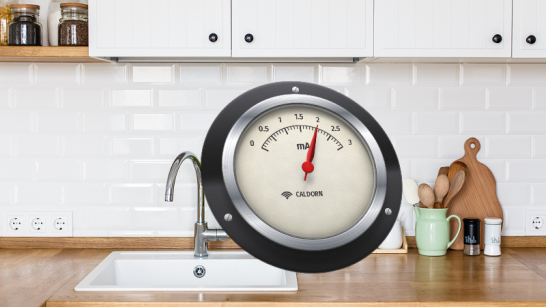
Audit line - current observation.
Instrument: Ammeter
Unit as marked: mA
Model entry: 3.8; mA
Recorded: 2; mA
